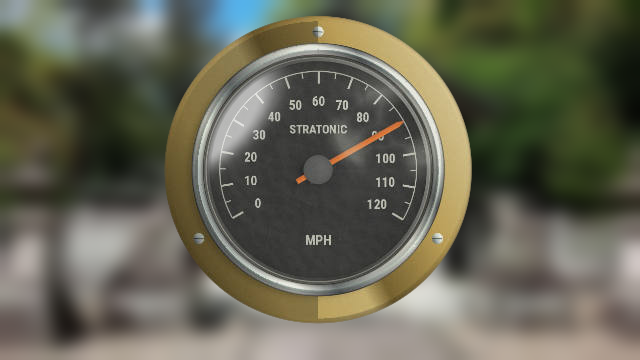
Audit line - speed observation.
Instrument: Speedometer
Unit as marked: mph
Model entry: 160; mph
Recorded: 90; mph
